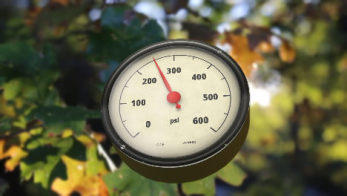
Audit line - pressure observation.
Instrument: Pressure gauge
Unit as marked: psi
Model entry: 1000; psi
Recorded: 250; psi
